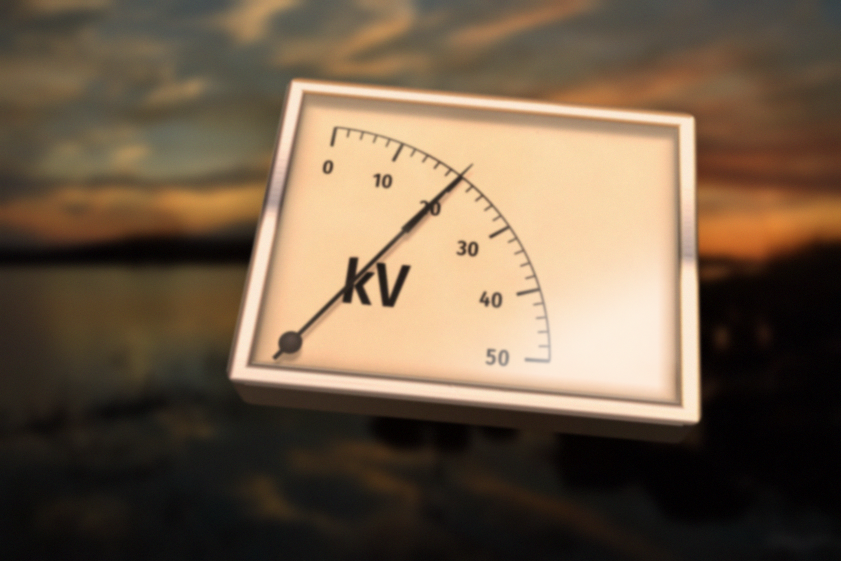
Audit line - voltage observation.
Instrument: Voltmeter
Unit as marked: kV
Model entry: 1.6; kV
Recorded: 20; kV
